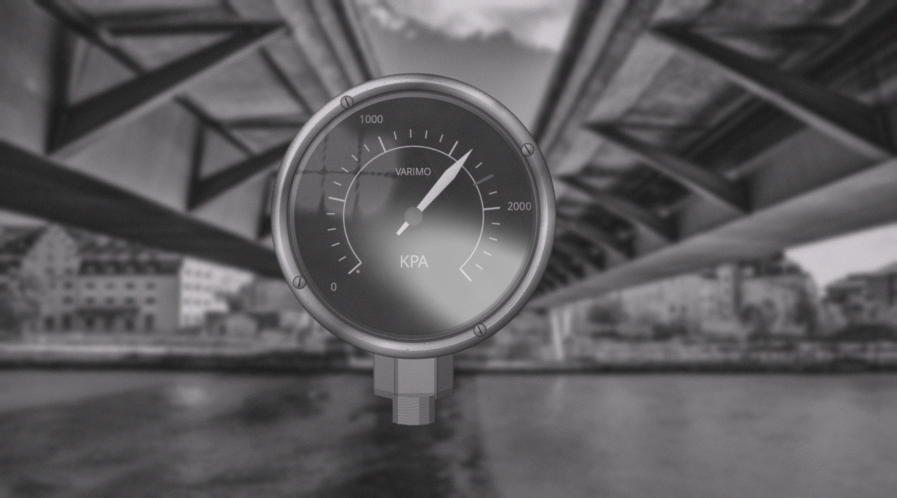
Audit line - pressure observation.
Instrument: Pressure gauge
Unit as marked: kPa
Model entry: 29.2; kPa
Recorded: 1600; kPa
